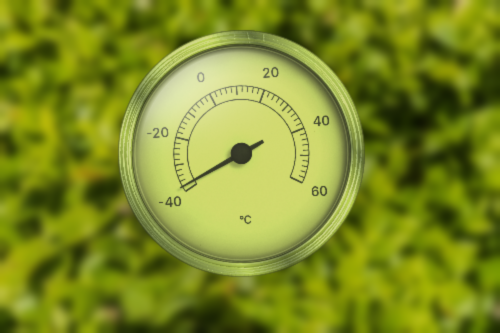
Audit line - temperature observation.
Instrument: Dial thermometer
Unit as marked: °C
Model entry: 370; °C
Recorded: -38; °C
